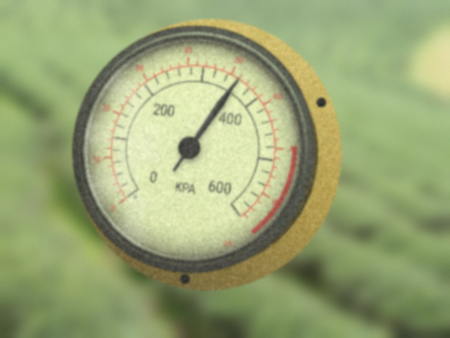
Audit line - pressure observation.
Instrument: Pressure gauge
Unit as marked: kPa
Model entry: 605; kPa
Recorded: 360; kPa
